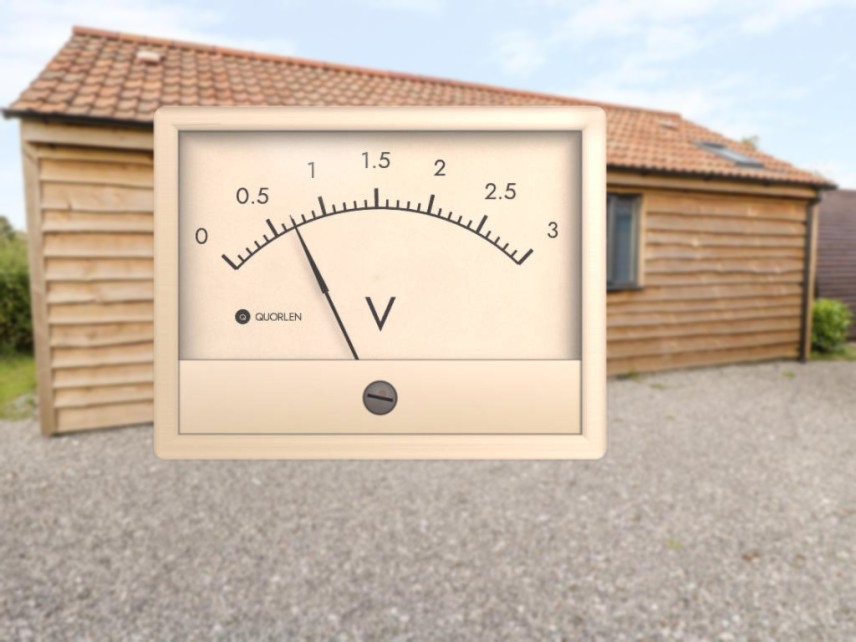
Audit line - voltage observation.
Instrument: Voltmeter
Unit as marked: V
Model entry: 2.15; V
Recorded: 0.7; V
